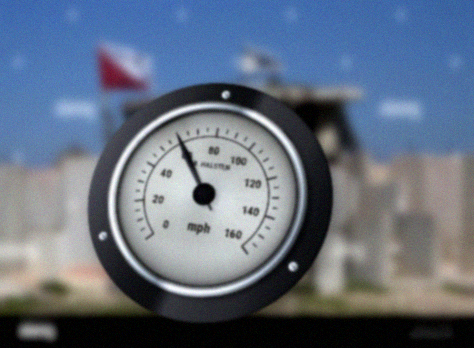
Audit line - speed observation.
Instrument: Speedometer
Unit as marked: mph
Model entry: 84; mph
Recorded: 60; mph
